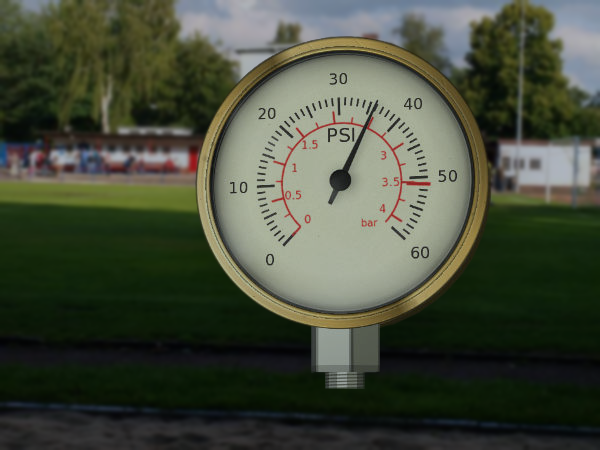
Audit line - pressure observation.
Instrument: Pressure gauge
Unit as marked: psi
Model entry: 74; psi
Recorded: 36; psi
